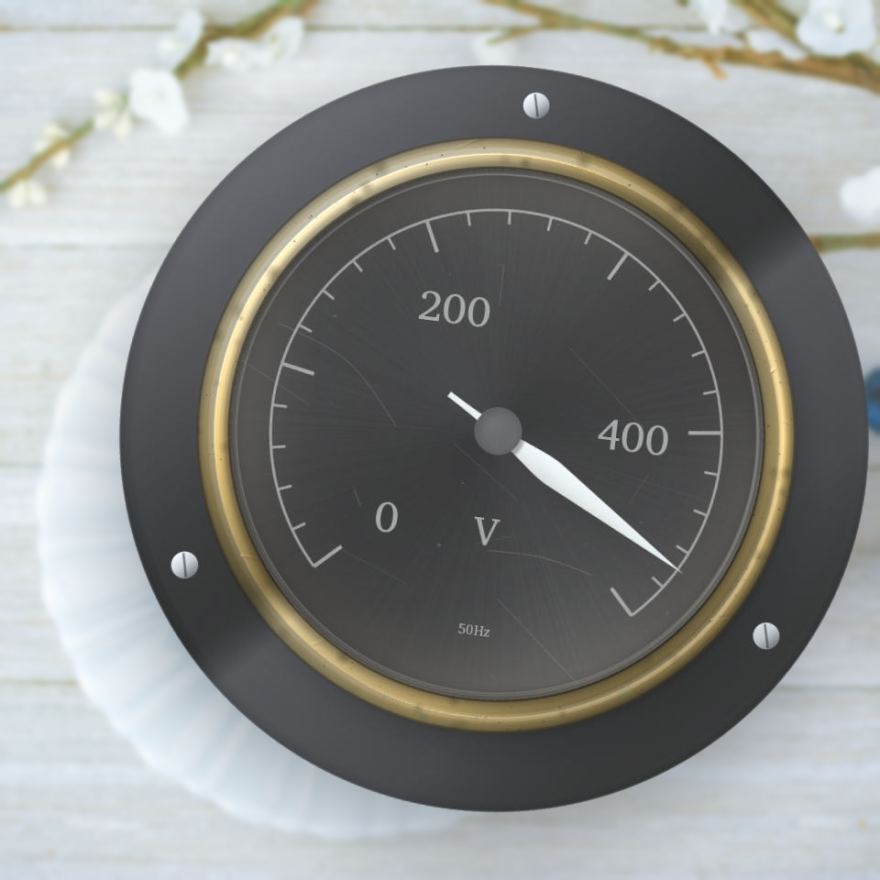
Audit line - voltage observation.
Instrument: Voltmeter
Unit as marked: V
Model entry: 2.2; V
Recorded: 470; V
